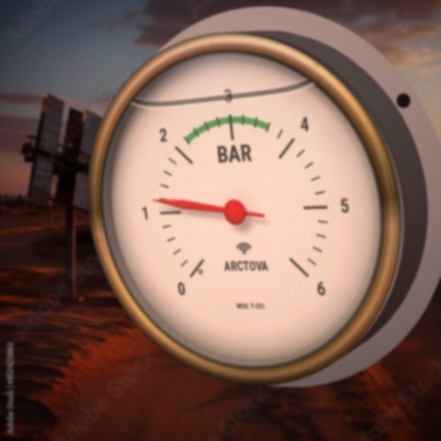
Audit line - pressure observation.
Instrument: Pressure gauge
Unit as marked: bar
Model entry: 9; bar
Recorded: 1.2; bar
